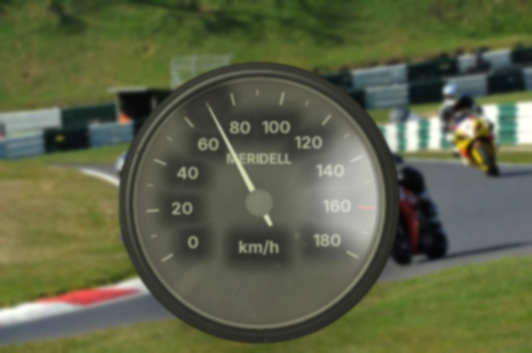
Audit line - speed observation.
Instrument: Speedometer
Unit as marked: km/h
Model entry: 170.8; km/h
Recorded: 70; km/h
